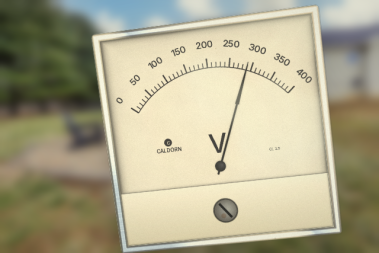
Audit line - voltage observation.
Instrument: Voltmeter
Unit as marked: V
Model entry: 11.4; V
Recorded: 290; V
